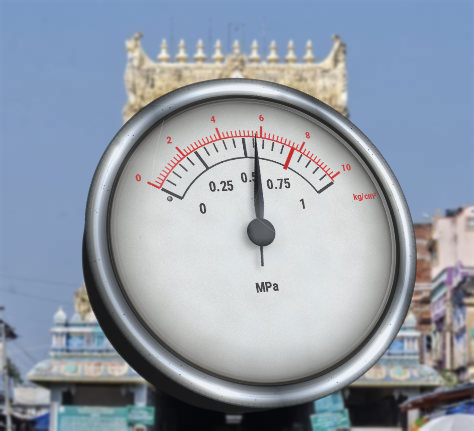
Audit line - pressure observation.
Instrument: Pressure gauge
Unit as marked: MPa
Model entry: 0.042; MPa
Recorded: 0.55; MPa
